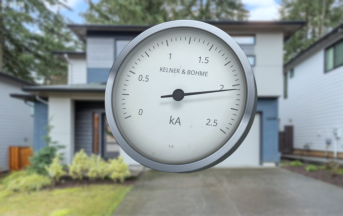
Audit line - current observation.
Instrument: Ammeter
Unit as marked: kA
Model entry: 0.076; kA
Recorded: 2.05; kA
